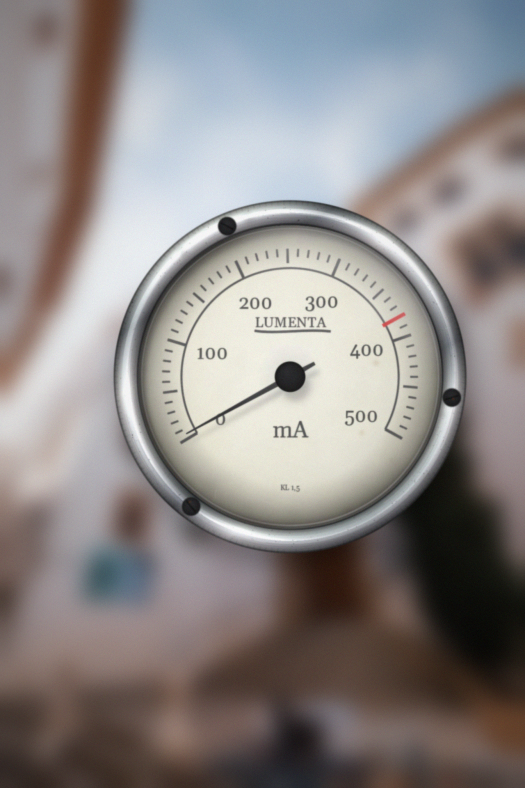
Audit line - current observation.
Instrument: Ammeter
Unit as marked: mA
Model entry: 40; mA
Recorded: 5; mA
